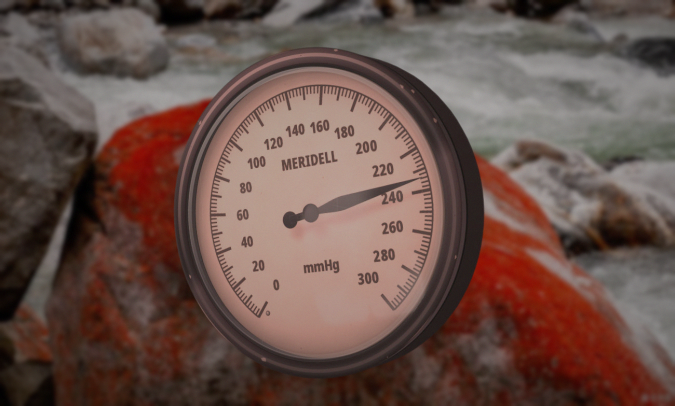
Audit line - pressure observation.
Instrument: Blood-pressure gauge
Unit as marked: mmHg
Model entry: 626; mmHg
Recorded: 234; mmHg
